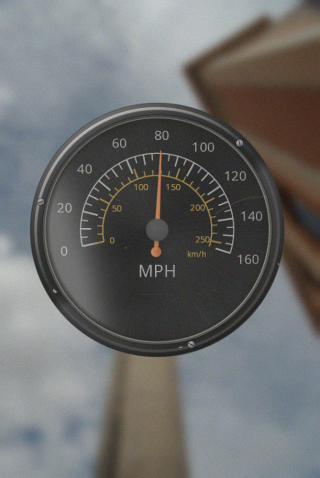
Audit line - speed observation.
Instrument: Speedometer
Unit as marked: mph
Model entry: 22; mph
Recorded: 80; mph
